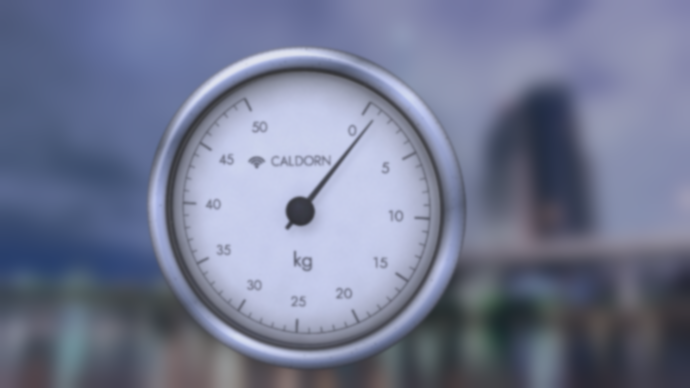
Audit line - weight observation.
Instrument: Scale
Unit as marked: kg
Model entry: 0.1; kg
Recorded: 1; kg
